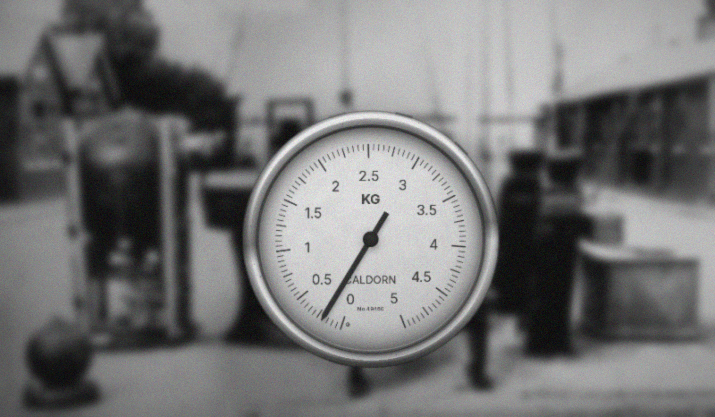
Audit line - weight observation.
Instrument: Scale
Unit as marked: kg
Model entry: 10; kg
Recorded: 0.2; kg
